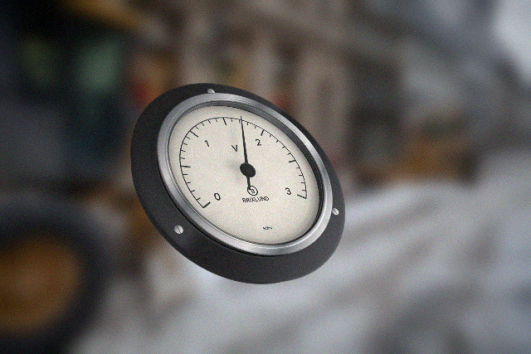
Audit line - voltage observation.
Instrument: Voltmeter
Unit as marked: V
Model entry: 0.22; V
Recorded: 1.7; V
